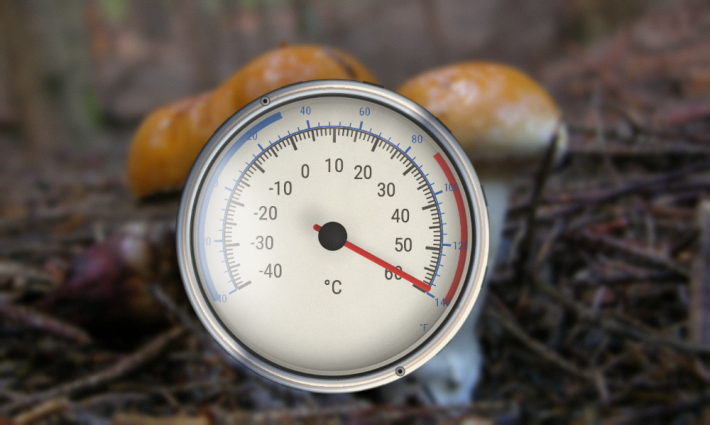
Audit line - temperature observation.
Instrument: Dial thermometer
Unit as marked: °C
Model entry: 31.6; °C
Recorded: 59; °C
